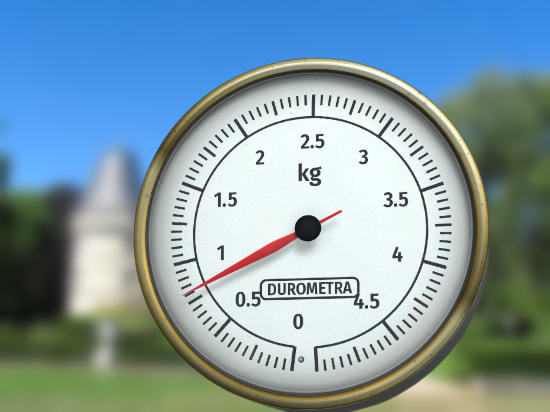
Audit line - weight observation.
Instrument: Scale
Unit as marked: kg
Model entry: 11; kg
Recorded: 0.8; kg
